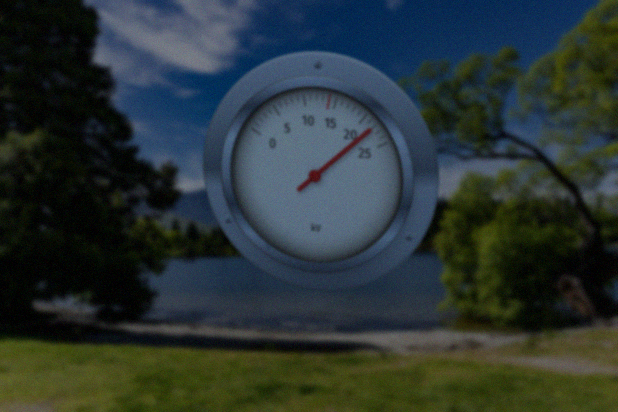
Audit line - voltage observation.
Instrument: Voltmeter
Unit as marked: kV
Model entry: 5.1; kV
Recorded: 22; kV
